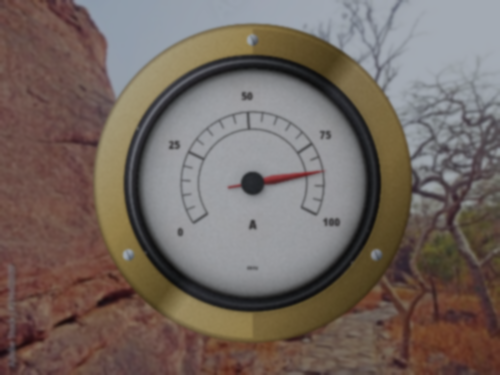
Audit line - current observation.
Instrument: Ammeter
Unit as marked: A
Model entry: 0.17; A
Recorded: 85; A
